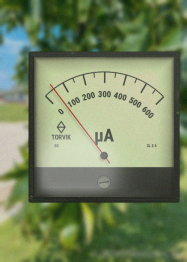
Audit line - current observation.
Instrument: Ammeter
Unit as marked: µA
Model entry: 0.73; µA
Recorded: 50; µA
